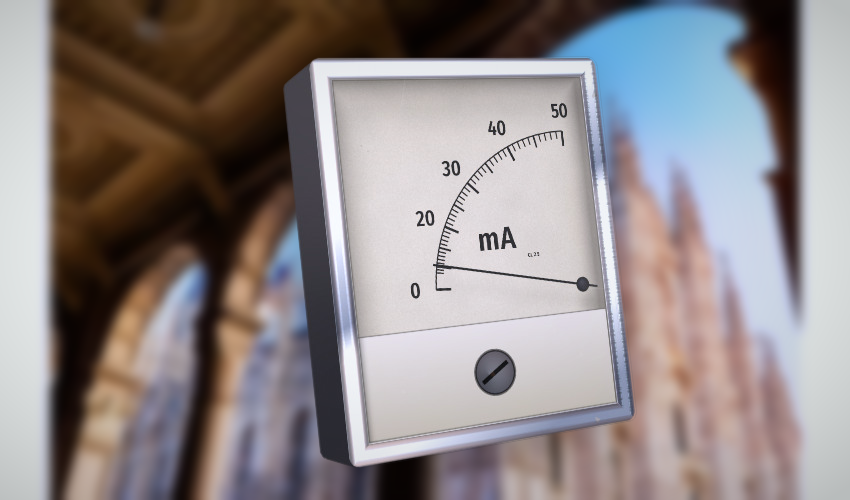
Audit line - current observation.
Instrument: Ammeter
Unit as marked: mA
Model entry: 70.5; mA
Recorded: 10; mA
